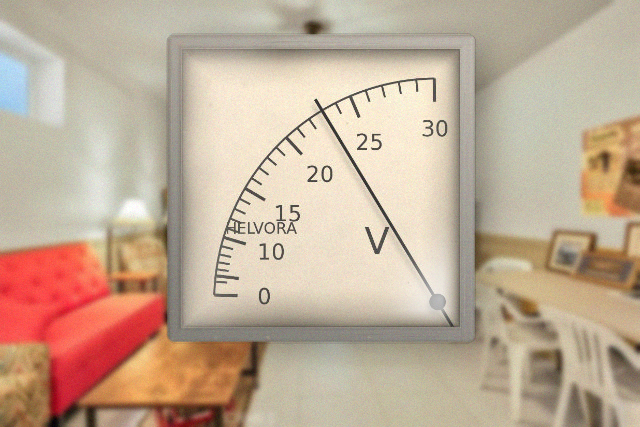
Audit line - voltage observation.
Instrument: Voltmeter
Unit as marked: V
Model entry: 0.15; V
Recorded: 23; V
